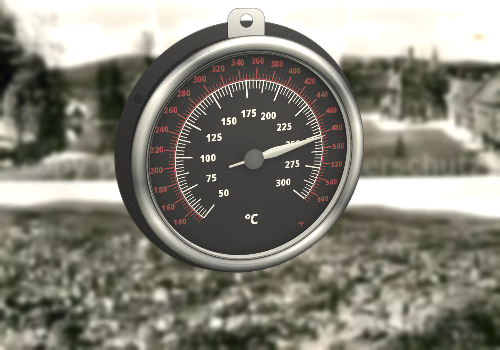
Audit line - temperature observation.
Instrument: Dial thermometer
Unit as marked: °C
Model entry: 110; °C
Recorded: 250; °C
